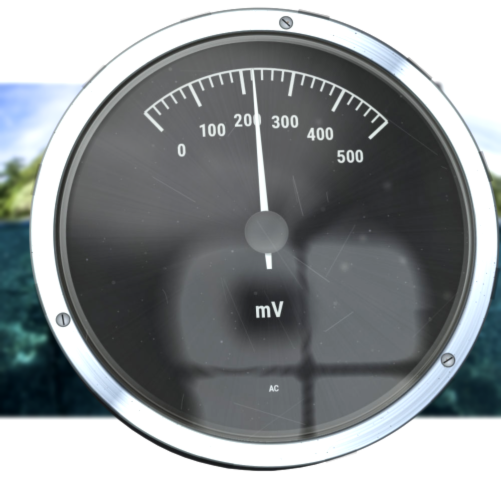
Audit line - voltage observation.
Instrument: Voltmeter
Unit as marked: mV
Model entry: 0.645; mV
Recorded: 220; mV
